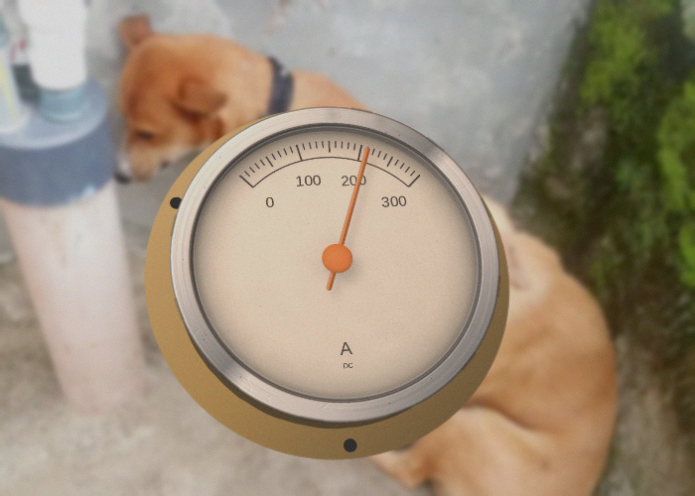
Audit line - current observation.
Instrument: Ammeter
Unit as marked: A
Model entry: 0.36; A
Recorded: 210; A
